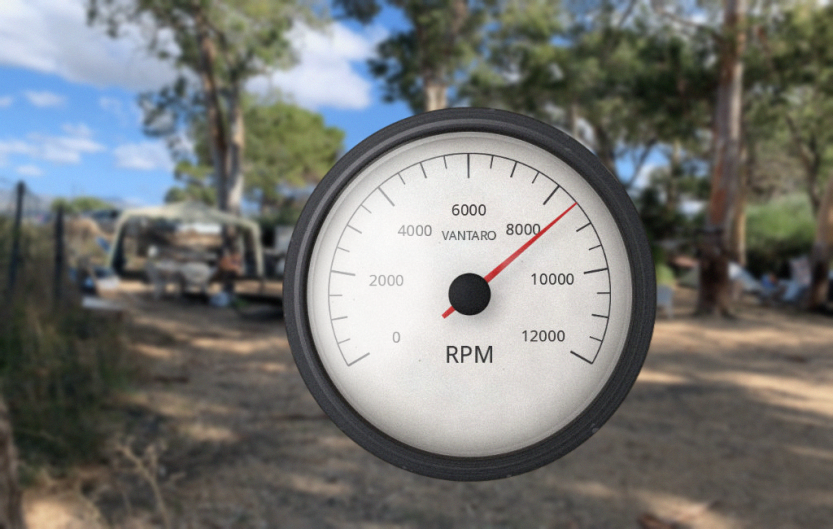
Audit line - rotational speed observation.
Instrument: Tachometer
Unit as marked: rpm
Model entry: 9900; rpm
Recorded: 8500; rpm
